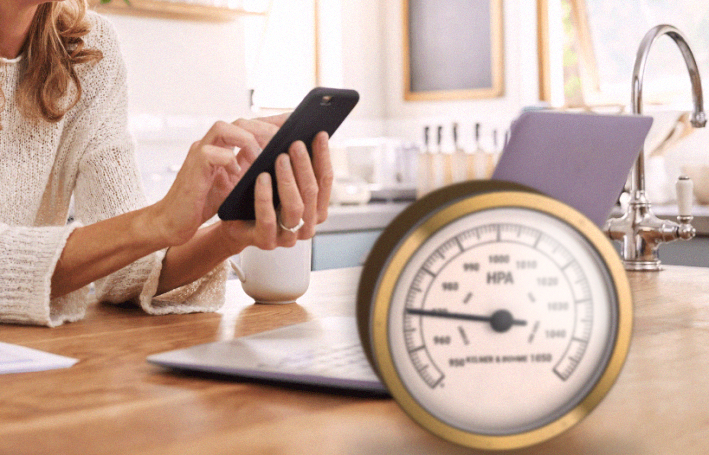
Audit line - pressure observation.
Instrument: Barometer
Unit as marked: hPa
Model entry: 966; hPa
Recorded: 970; hPa
